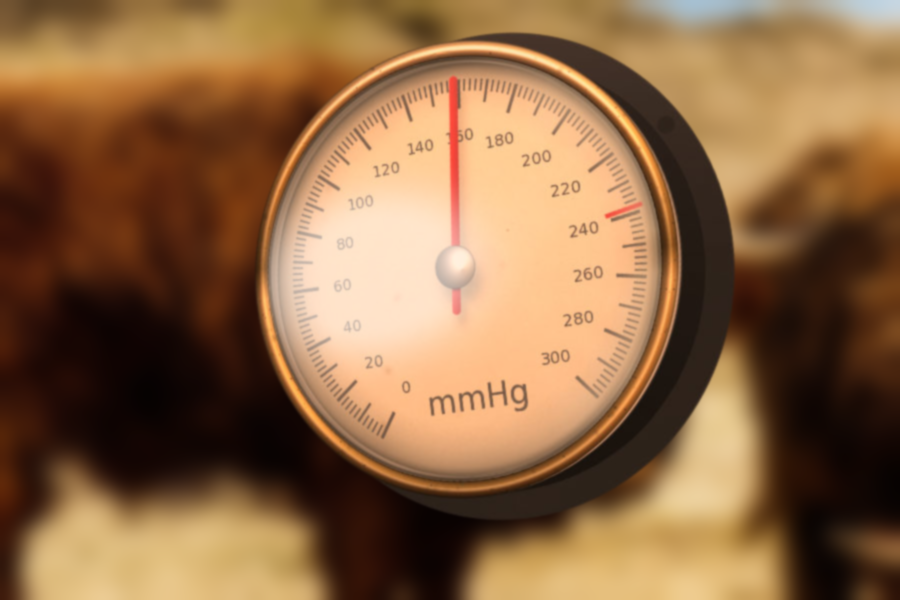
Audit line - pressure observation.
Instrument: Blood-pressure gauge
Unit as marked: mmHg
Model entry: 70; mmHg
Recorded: 160; mmHg
